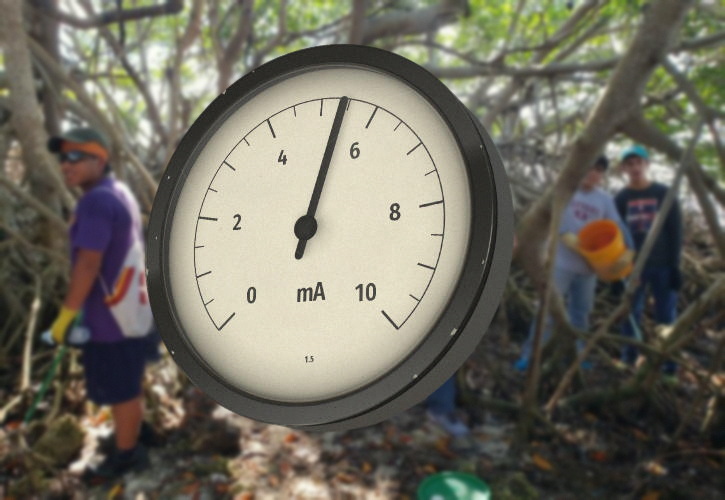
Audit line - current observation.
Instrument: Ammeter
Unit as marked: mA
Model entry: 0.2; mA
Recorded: 5.5; mA
